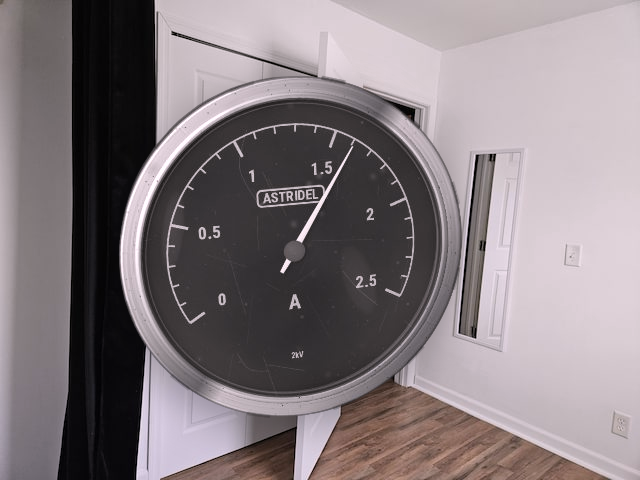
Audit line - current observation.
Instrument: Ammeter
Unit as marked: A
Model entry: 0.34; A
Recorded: 1.6; A
